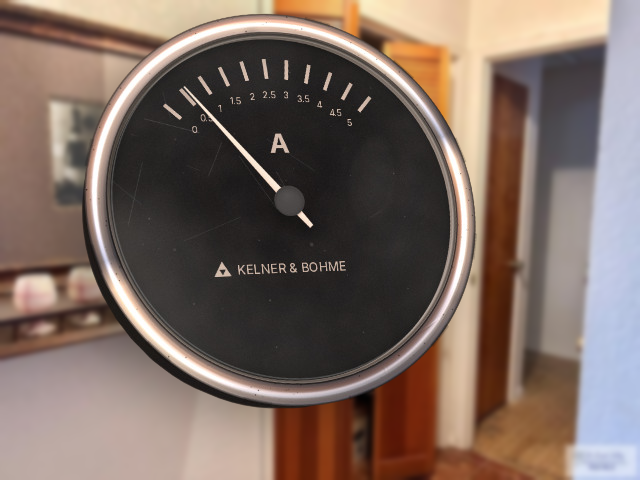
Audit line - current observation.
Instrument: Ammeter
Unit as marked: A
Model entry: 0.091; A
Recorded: 0.5; A
